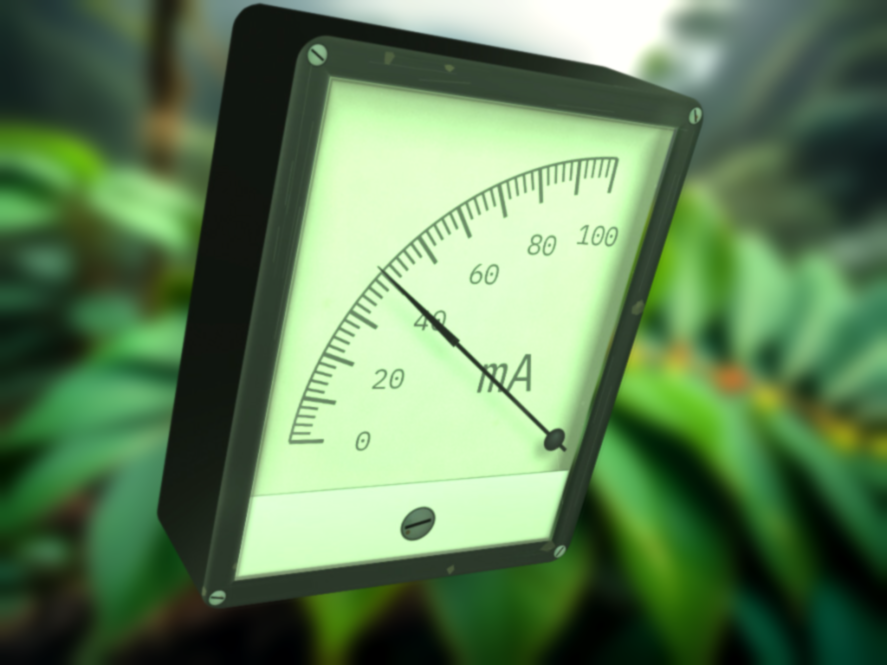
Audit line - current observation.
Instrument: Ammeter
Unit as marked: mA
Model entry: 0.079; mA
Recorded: 40; mA
